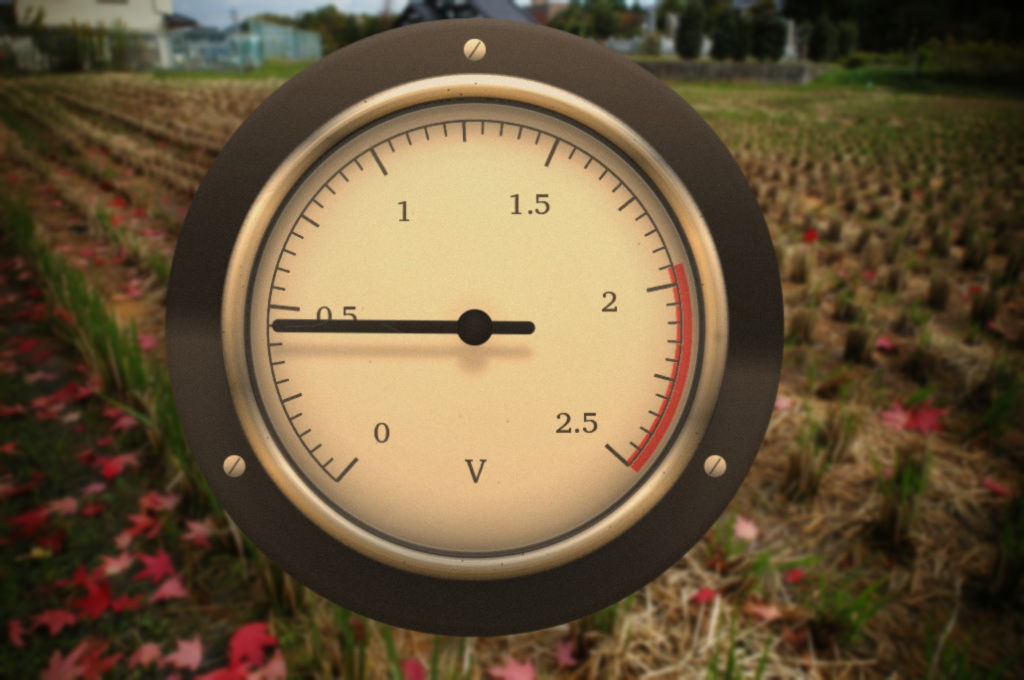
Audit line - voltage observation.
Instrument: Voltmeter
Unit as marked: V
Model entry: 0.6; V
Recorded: 0.45; V
